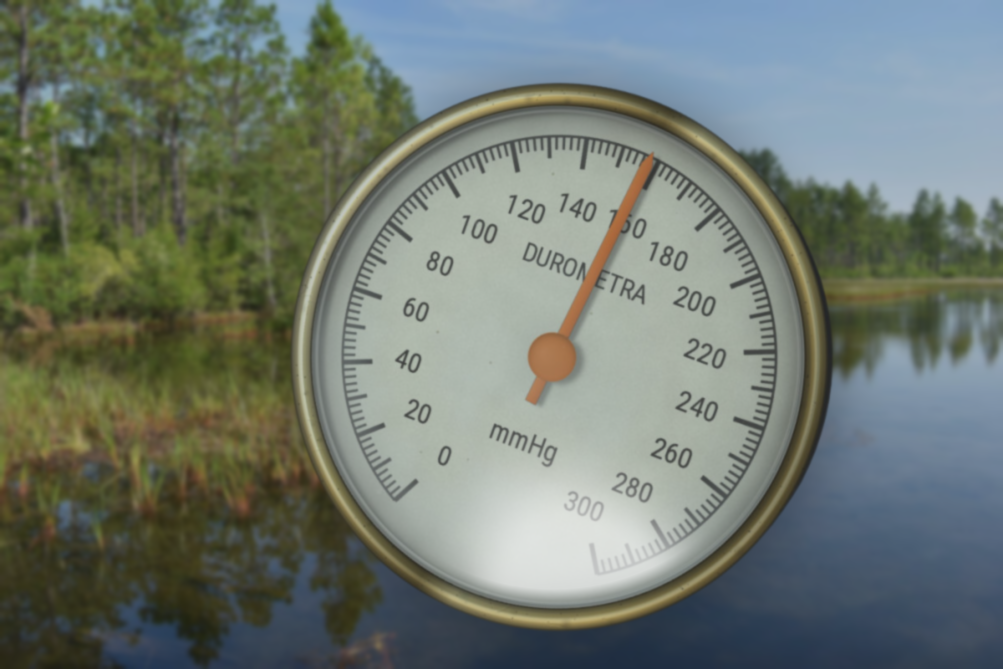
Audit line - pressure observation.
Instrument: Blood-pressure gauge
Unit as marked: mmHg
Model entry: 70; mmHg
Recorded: 158; mmHg
